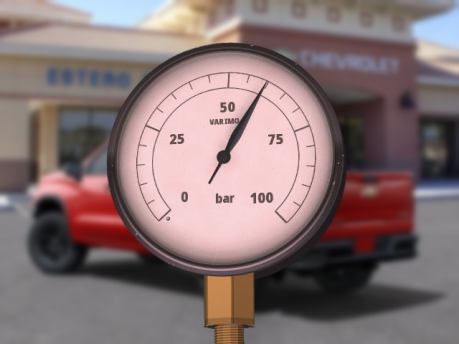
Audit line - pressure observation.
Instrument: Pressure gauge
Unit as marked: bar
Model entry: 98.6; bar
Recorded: 60; bar
